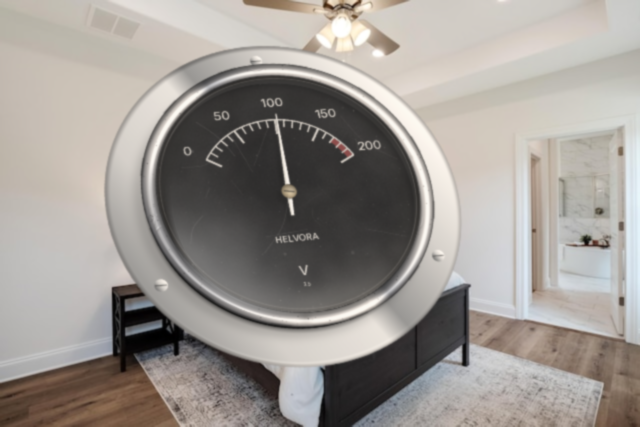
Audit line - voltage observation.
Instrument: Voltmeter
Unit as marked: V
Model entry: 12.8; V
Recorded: 100; V
